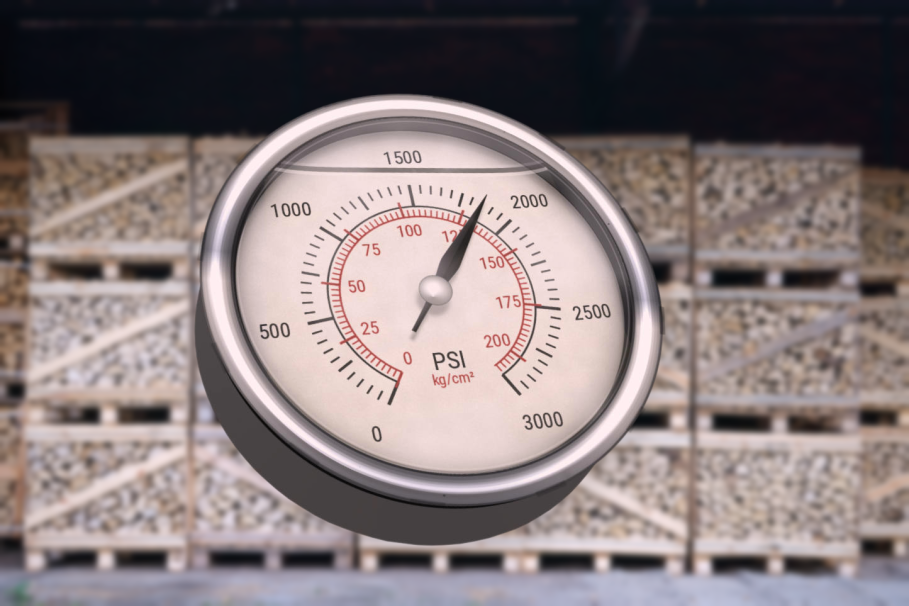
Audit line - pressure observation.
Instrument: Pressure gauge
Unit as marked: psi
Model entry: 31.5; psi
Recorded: 1850; psi
